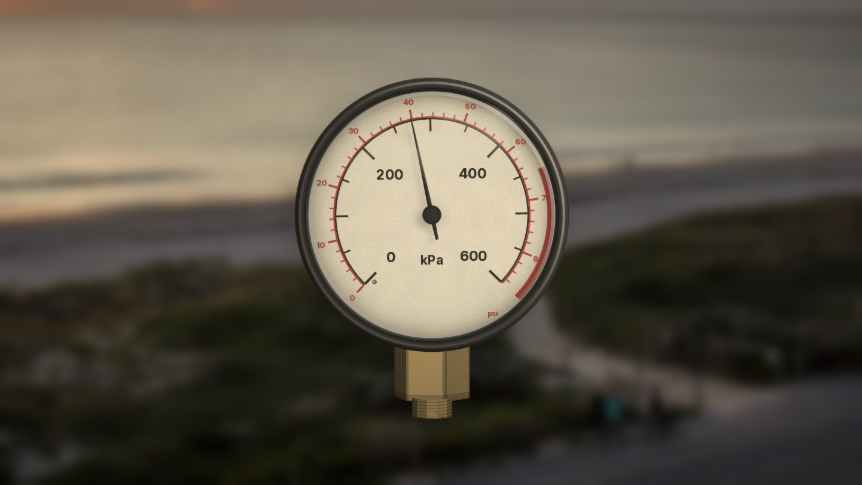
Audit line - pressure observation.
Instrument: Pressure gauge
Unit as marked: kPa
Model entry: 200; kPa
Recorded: 275; kPa
